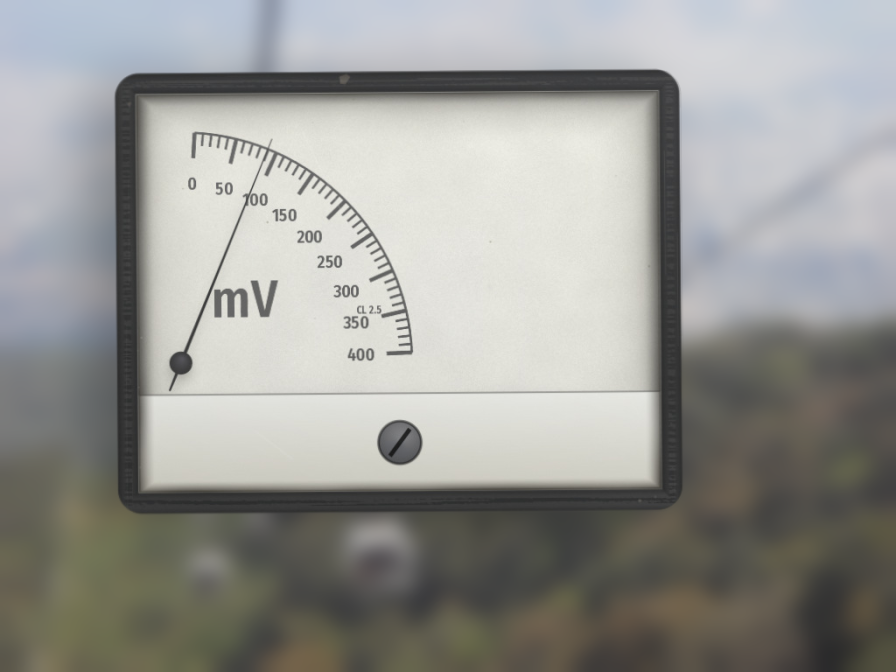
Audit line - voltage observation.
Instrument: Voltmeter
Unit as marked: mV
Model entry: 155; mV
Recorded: 90; mV
